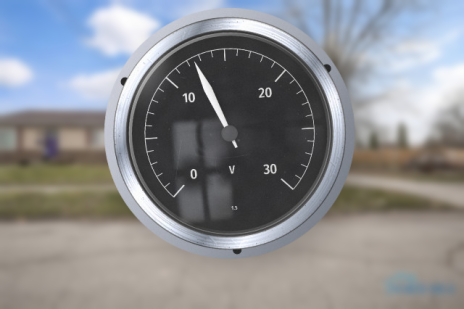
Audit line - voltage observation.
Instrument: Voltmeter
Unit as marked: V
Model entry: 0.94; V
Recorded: 12.5; V
